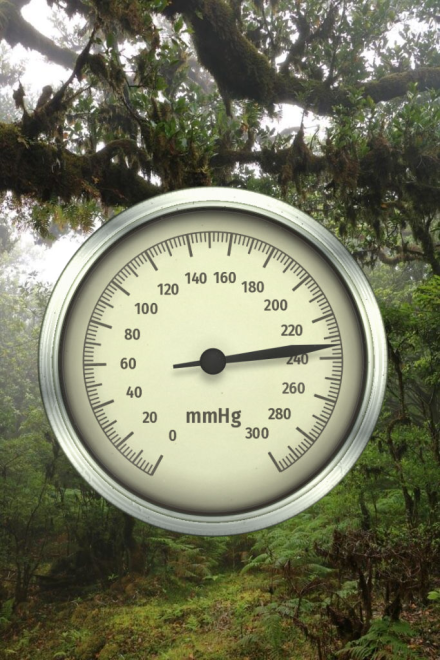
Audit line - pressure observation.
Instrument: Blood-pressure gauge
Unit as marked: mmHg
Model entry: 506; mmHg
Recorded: 234; mmHg
